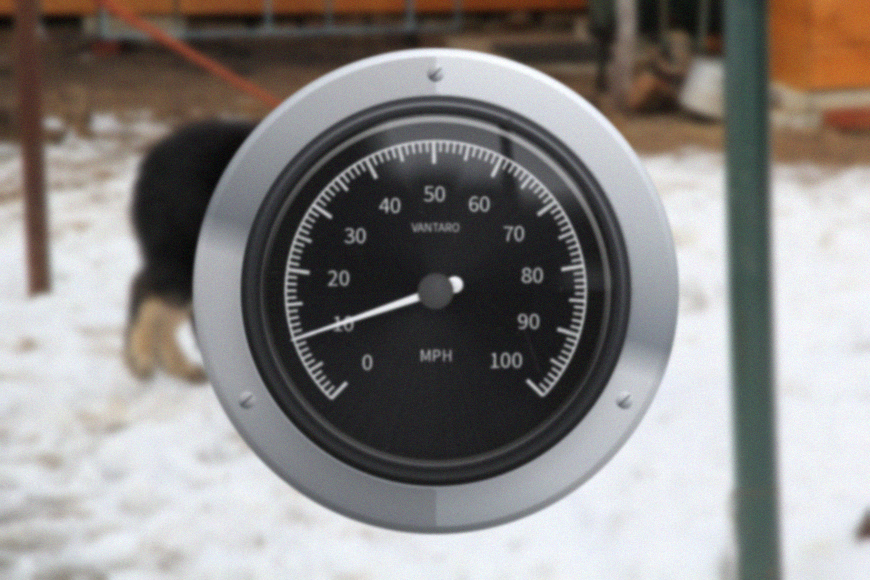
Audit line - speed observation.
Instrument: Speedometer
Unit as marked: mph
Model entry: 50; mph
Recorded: 10; mph
